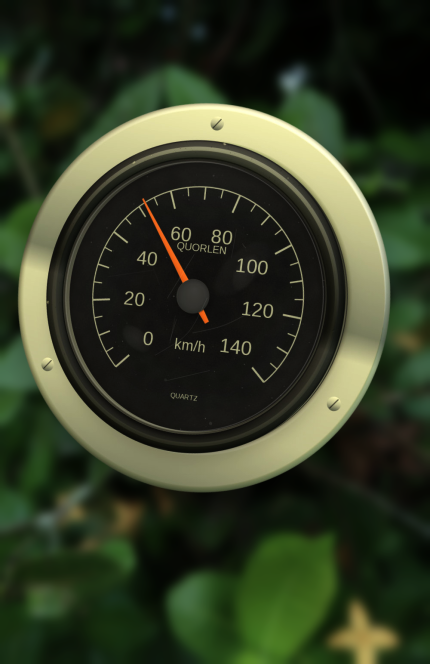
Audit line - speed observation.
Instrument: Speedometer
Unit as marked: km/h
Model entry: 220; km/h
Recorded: 52.5; km/h
